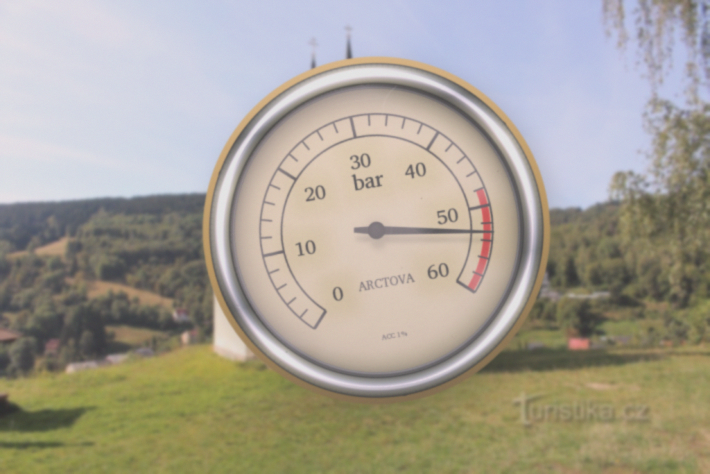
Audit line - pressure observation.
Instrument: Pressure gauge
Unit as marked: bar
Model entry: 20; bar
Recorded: 53; bar
